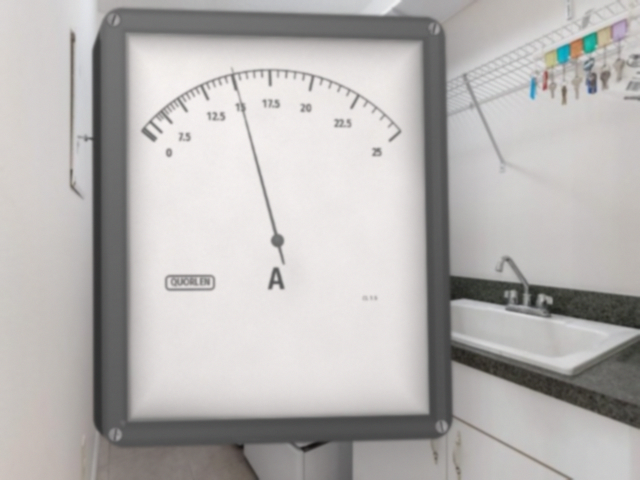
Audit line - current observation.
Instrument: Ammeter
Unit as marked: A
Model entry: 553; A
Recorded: 15; A
